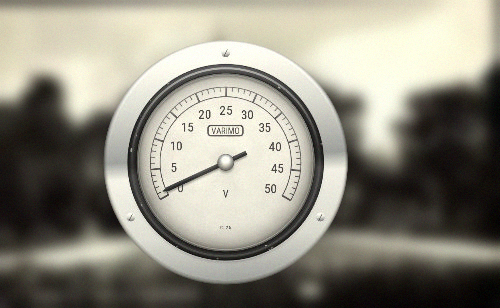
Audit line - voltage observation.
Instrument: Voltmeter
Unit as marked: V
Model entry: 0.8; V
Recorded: 1; V
